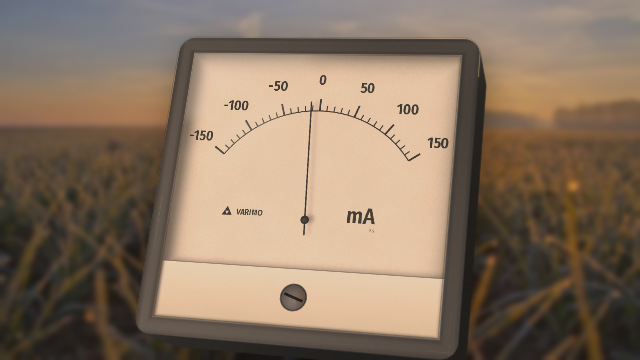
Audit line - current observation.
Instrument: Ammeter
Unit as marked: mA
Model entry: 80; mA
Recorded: -10; mA
